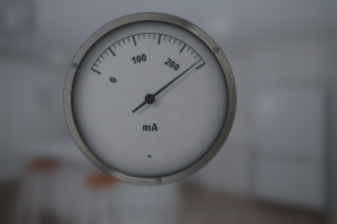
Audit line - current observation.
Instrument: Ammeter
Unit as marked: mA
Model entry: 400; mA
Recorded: 240; mA
